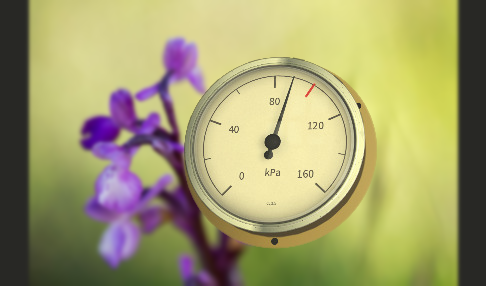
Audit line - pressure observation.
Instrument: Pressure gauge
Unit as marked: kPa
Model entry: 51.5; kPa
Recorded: 90; kPa
